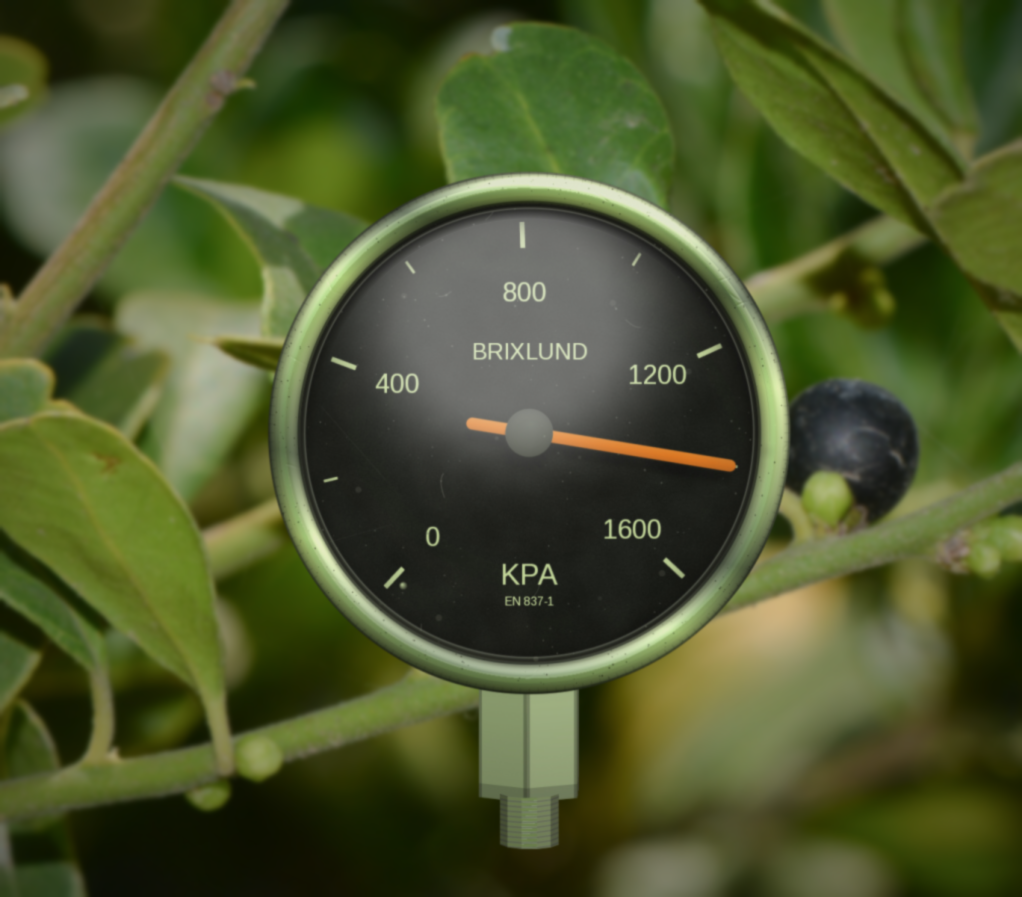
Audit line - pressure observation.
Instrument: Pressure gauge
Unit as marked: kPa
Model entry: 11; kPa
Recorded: 1400; kPa
